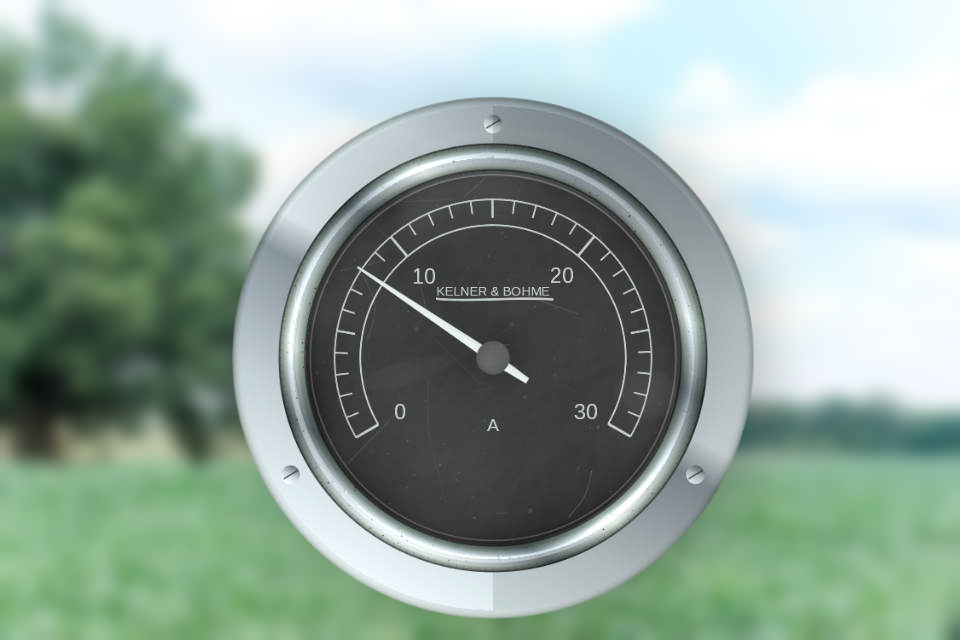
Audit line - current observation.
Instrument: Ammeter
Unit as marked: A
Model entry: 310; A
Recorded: 8; A
